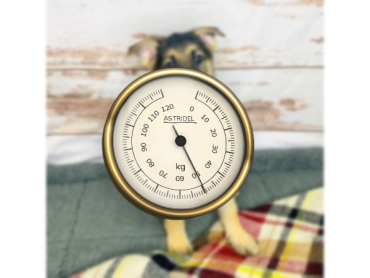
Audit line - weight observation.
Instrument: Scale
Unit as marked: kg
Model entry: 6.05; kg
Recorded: 50; kg
